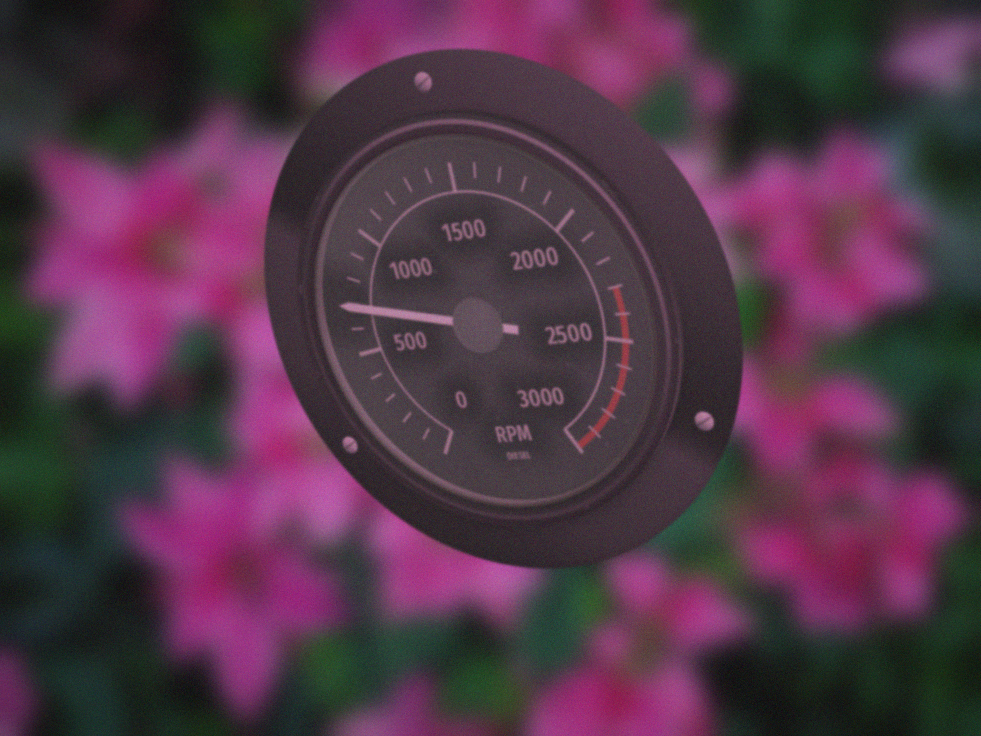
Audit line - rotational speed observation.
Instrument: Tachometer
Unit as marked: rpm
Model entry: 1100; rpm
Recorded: 700; rpm
